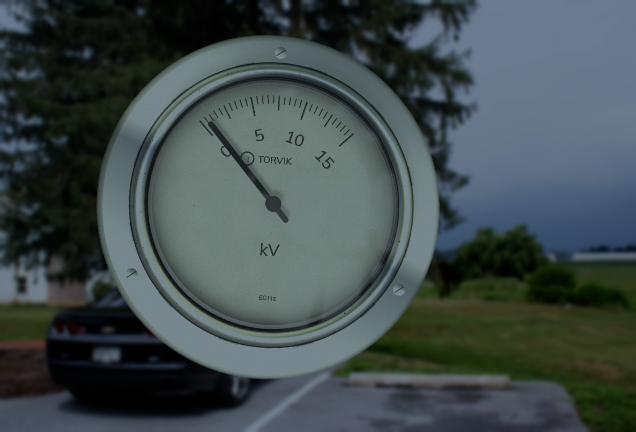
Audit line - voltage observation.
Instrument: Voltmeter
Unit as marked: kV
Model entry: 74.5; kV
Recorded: 0.5; kV
